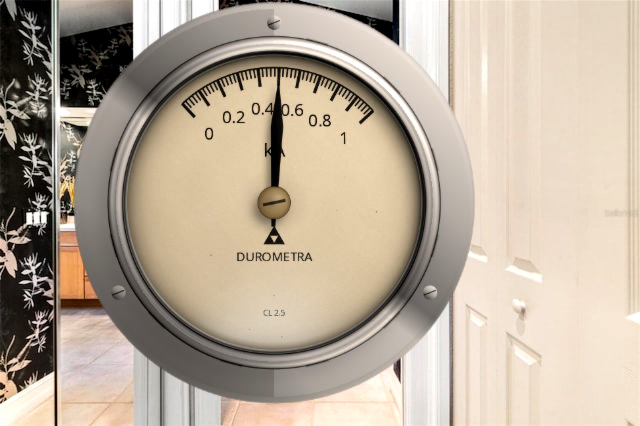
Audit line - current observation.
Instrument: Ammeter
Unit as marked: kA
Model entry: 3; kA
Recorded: 0.5; kA
